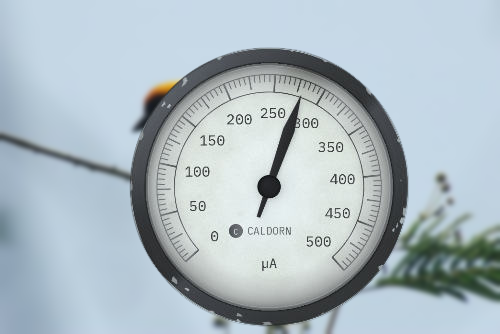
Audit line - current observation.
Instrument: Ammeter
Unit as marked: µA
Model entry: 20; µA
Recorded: 280; µA
